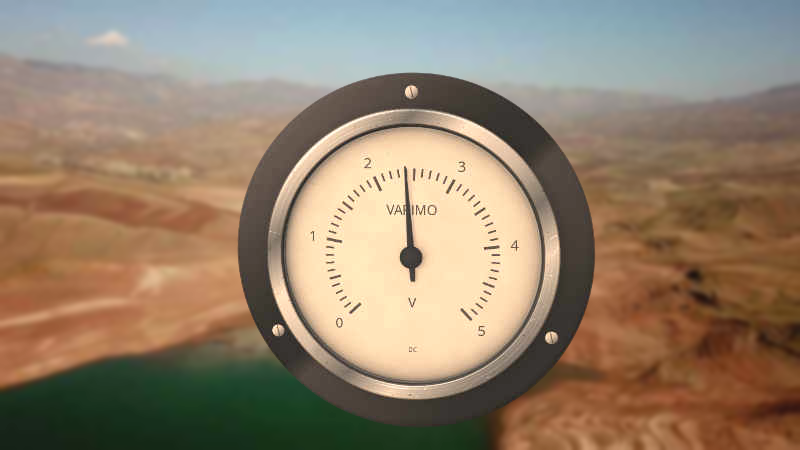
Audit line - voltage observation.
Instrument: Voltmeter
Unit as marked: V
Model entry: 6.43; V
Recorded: 2.4; V
